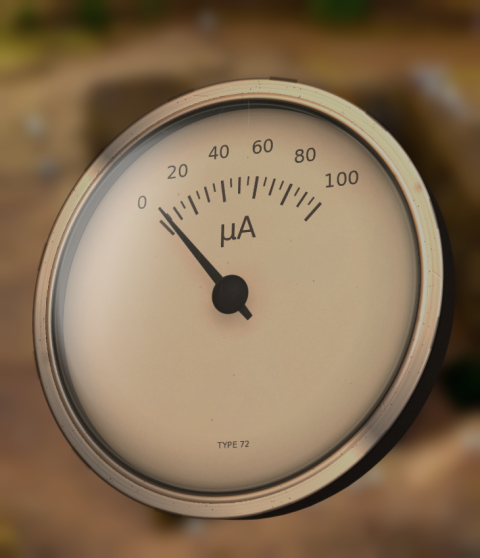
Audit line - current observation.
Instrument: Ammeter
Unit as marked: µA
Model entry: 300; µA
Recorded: 5; µA
